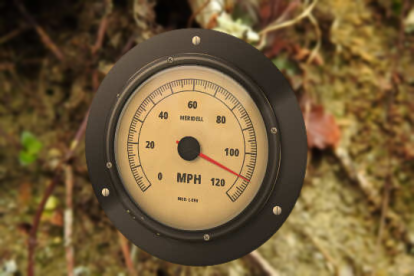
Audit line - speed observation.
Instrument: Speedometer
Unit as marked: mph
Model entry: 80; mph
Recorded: 110; mph
